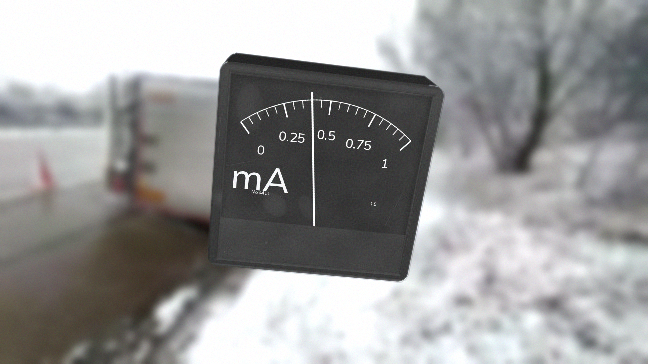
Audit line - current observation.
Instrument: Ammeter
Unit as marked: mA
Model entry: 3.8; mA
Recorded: 0.4; mA
